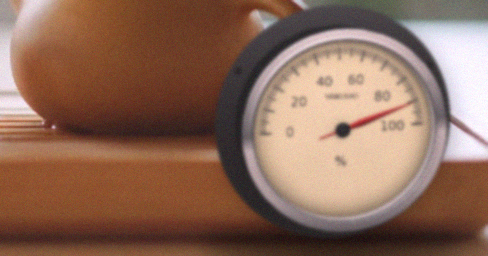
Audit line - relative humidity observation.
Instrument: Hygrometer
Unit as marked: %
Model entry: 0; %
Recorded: 90; %
